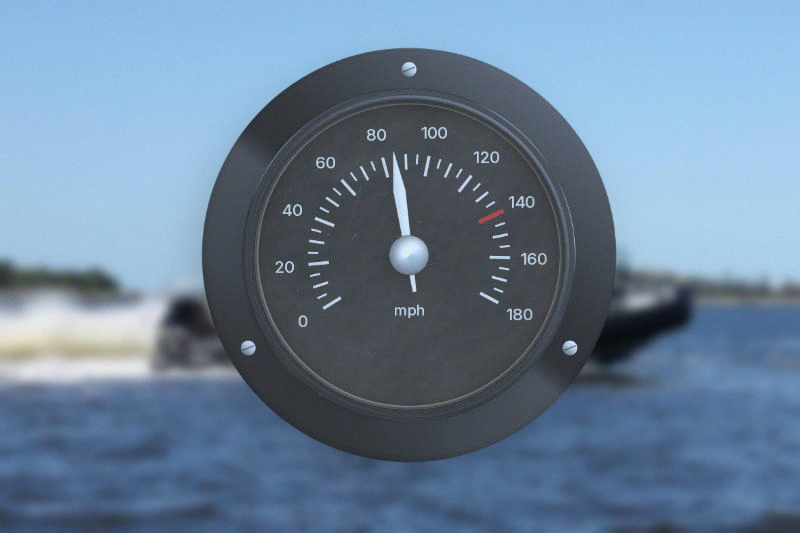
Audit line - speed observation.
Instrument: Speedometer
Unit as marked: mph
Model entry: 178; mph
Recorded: 85; mph
